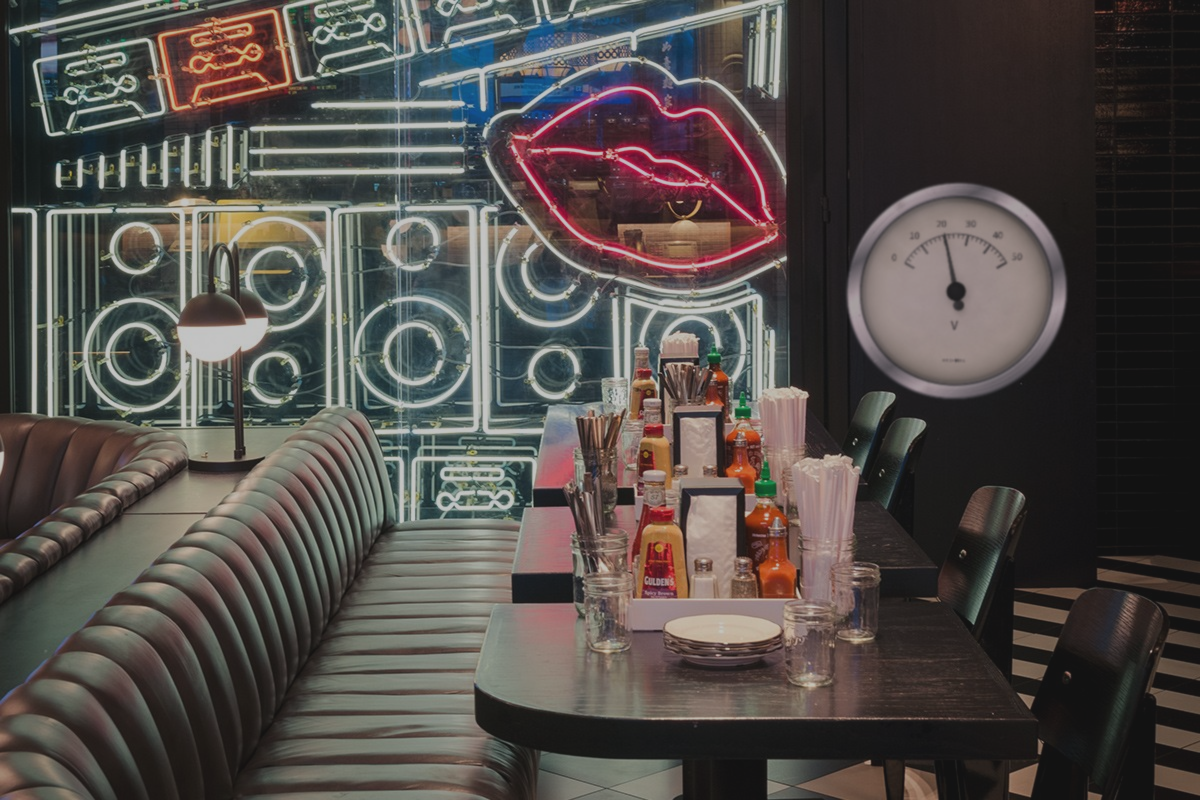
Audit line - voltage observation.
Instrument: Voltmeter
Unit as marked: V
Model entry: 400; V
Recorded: 20; V
